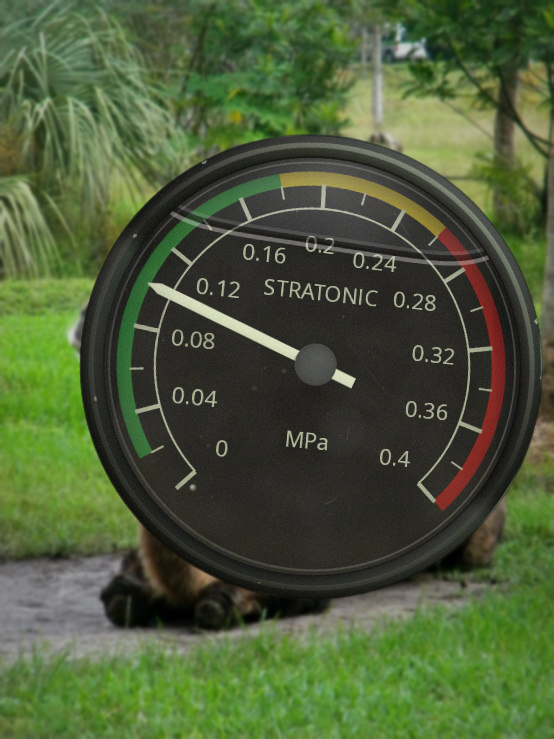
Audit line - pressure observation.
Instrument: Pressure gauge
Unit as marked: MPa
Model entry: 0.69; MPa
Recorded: 0.1; MPa
